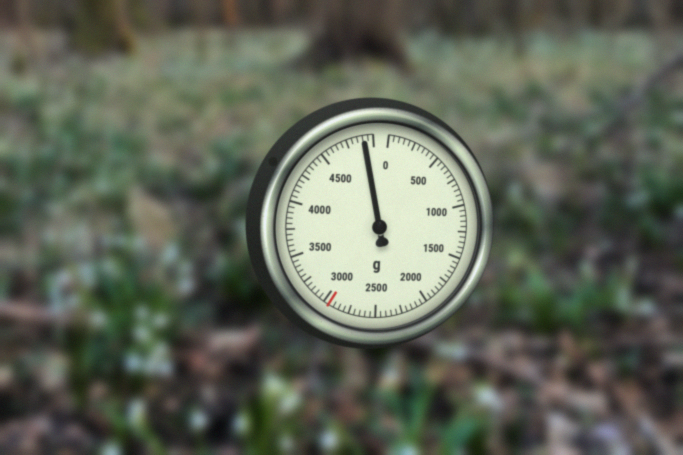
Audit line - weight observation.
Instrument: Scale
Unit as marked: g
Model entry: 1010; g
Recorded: 4900; g
